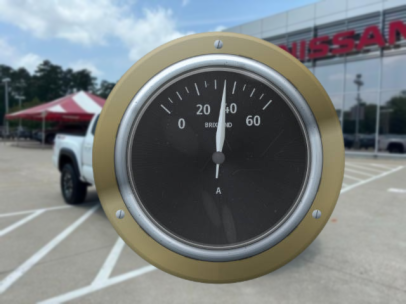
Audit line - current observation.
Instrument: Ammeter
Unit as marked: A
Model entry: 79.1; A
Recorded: 35; A
